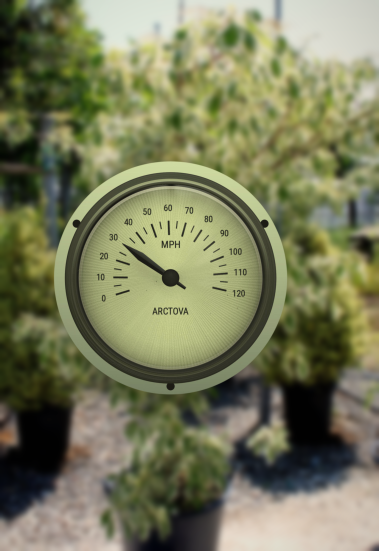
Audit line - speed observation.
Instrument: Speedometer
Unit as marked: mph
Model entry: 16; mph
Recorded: 30; mph
